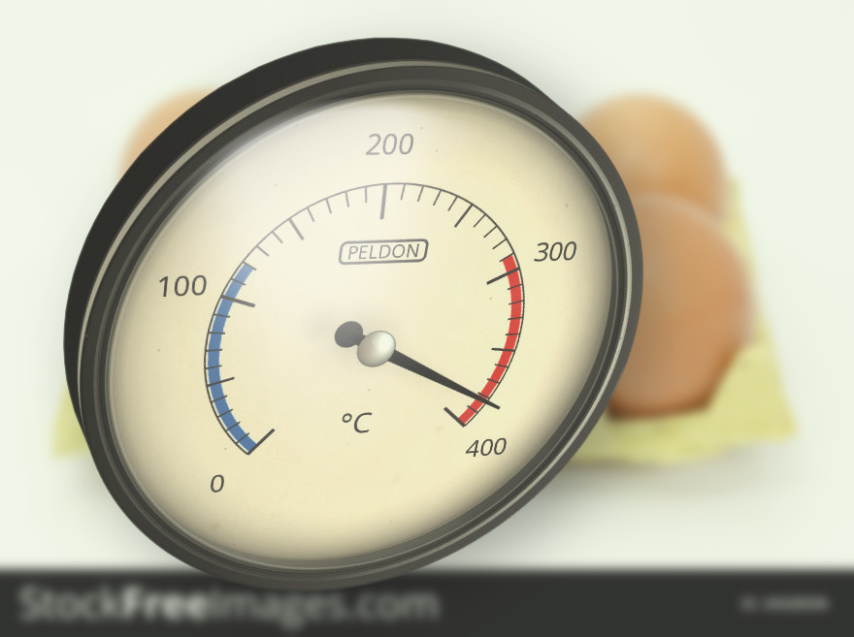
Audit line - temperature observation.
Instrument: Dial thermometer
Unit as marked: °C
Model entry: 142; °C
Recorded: 380; °C
